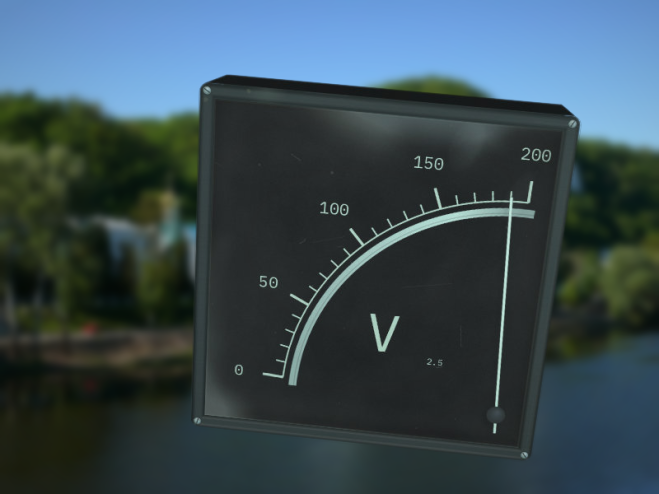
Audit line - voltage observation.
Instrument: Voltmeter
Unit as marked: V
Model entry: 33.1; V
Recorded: 190; V
